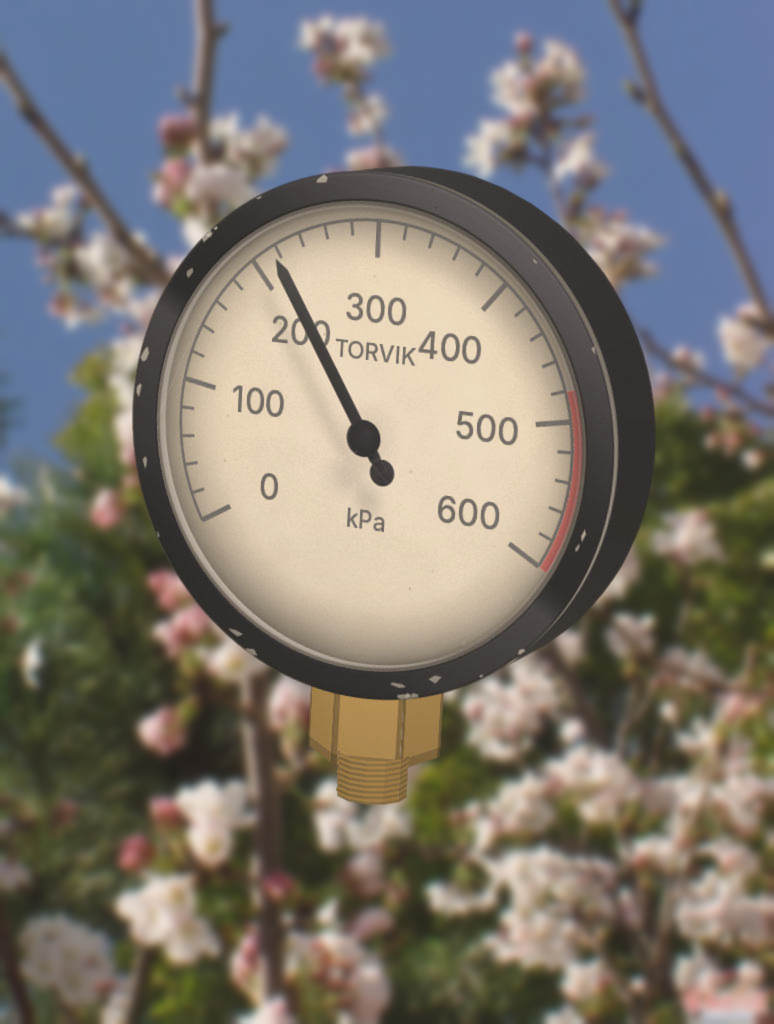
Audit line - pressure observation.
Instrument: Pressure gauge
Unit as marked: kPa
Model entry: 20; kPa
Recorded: 220; kPa
